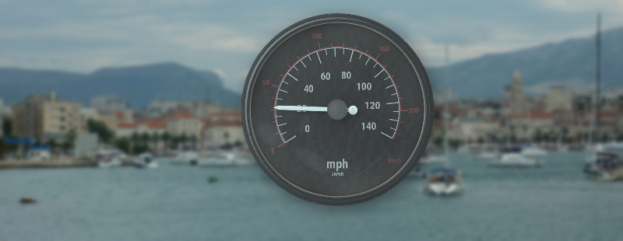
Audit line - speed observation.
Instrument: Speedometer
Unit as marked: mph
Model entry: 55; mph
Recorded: 20; mph
